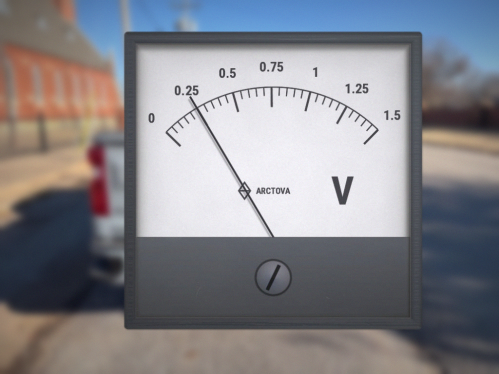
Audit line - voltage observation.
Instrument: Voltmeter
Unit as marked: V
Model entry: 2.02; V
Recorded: 0.25; V
